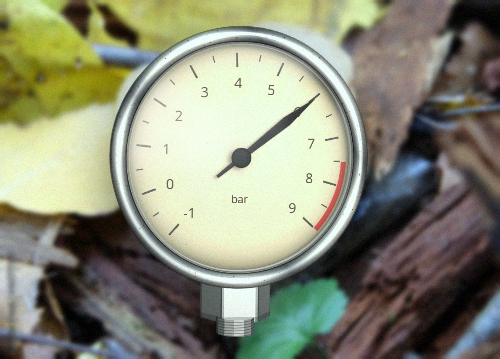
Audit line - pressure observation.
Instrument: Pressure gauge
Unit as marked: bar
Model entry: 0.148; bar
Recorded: 6; bar
